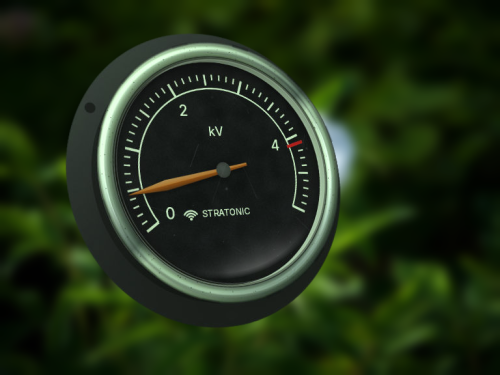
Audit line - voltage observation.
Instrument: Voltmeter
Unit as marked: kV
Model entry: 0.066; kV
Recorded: 0.45; kV
